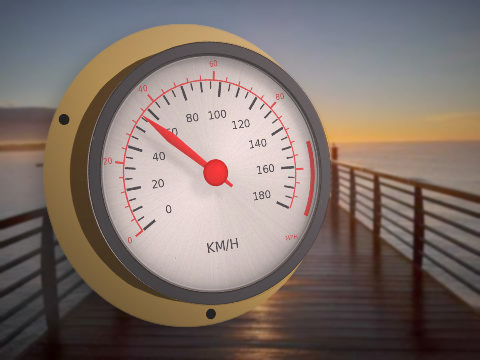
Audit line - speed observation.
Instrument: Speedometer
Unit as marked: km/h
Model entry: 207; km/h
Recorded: 55; km/h
